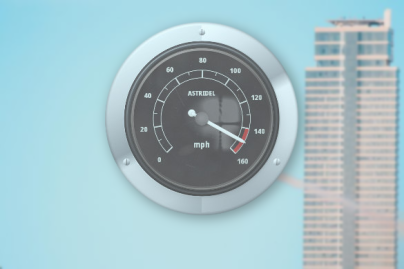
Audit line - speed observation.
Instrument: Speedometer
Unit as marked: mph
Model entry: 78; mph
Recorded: 150; mph
